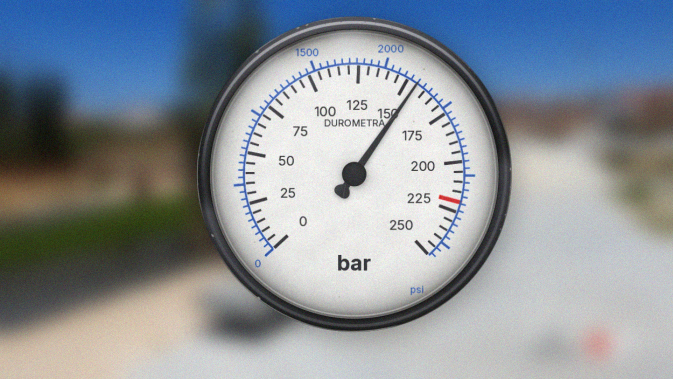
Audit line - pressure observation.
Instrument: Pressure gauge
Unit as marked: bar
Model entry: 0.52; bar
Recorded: 155; bar
